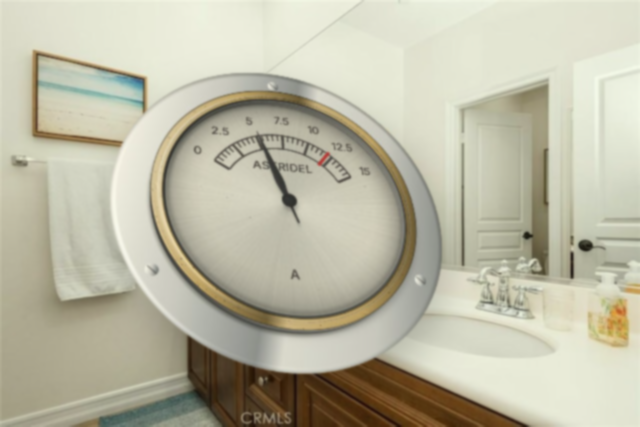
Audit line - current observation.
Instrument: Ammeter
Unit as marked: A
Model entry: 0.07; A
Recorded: 5; A
